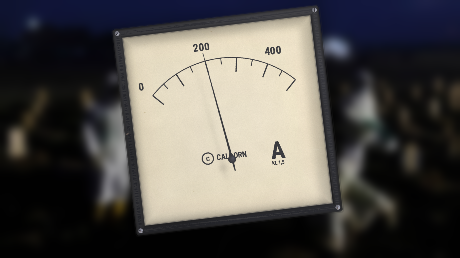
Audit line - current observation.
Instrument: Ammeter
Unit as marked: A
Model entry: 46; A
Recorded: 200; A
